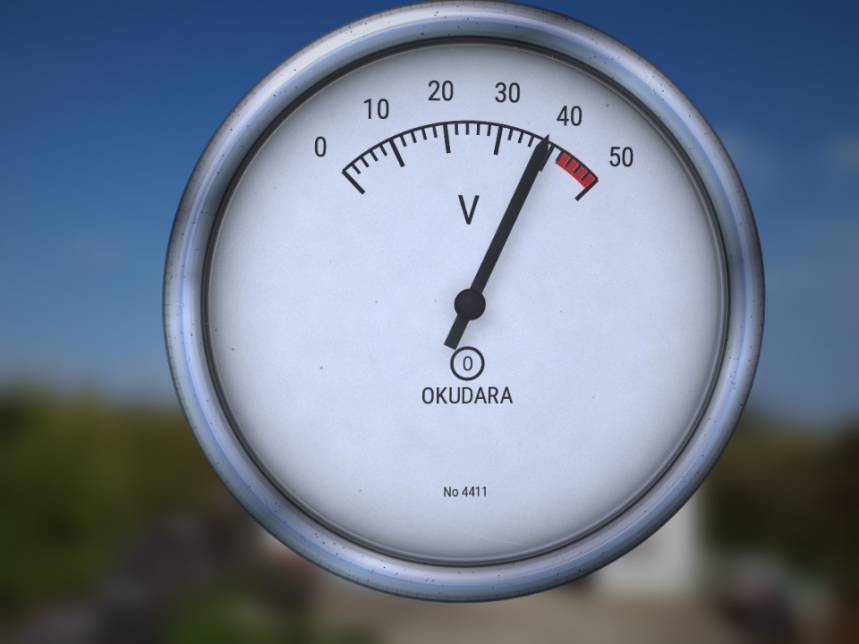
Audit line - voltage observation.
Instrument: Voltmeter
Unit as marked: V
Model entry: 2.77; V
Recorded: 38; V
